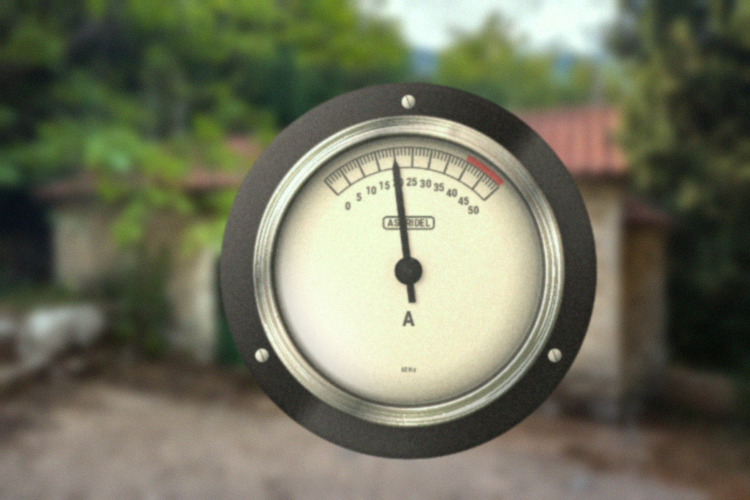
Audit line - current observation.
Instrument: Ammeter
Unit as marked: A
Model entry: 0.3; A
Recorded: 20; A
